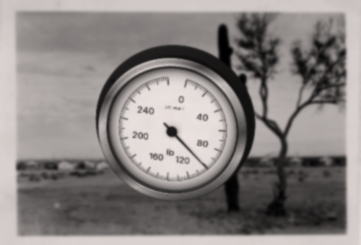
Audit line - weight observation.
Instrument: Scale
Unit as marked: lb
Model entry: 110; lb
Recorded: 100; lb
